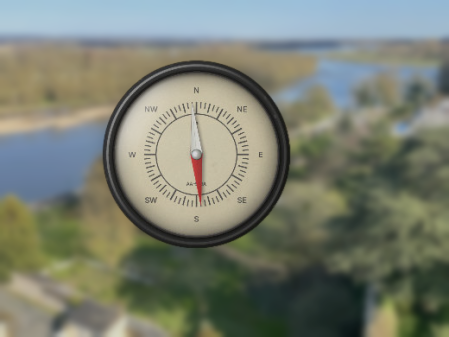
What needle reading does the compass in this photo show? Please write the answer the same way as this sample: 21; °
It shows 175; °
